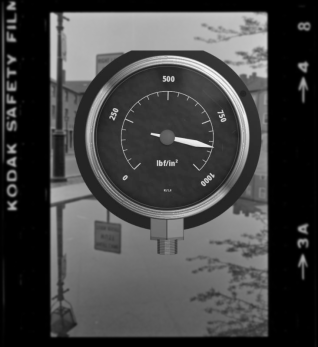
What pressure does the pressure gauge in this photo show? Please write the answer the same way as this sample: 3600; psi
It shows 875; psi
